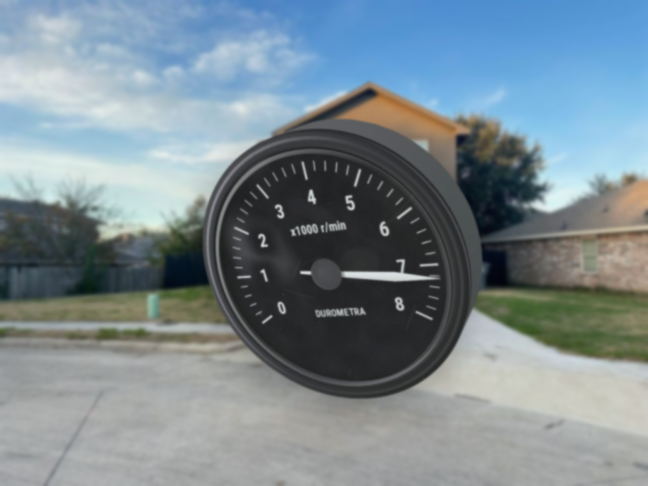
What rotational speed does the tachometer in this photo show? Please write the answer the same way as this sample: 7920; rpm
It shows 7200; rpm
